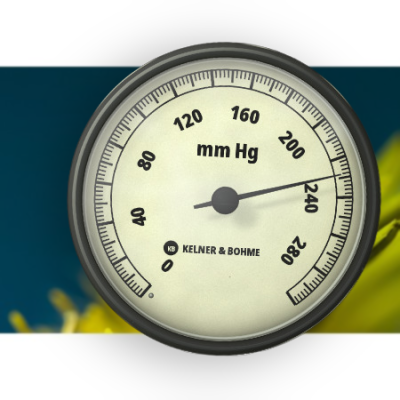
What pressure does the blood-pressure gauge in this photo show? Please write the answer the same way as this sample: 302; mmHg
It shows 228; mmHg
